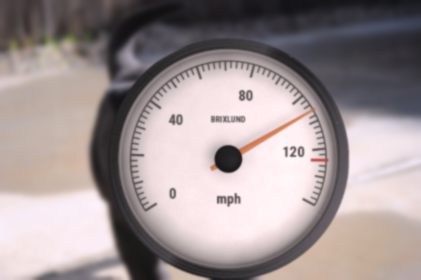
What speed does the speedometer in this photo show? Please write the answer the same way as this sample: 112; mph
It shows 106; mph
